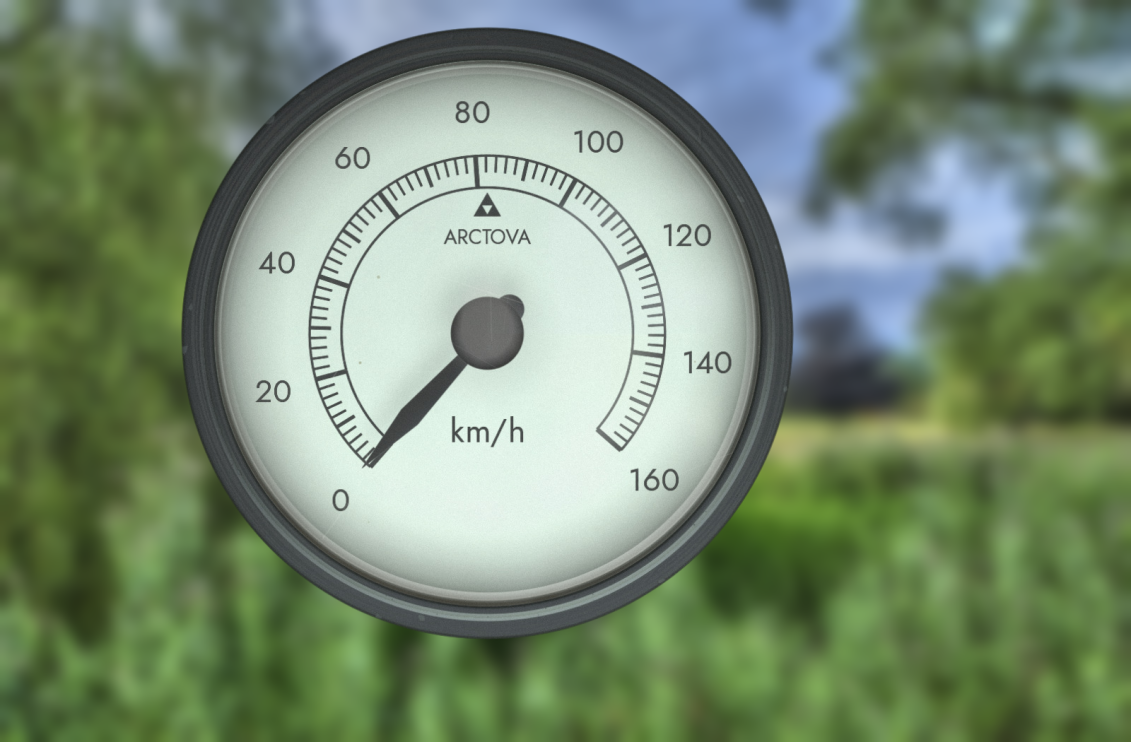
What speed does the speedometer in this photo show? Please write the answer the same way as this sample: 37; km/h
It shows 1; km/h
